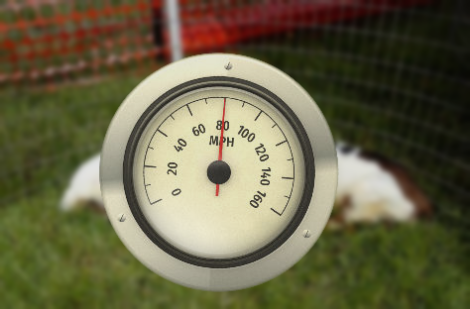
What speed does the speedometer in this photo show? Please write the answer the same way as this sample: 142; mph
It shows 80; mph
